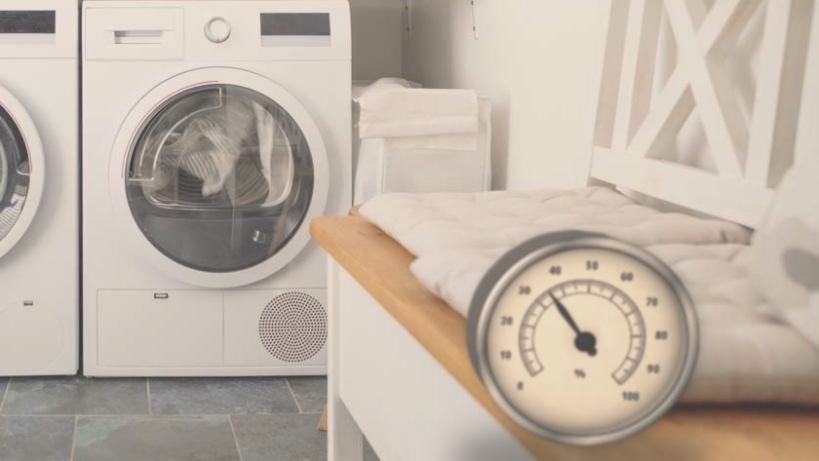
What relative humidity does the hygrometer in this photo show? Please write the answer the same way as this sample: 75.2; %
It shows 35; %
